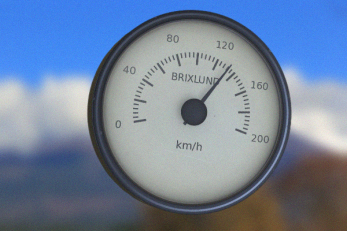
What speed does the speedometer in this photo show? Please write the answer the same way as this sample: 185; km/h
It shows 132; km/h
